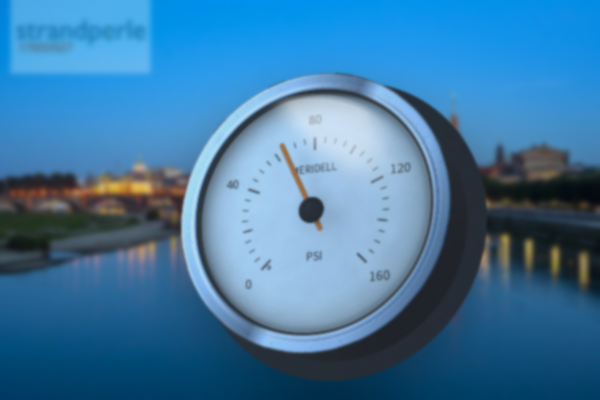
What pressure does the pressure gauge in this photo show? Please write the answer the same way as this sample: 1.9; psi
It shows 65; psi
